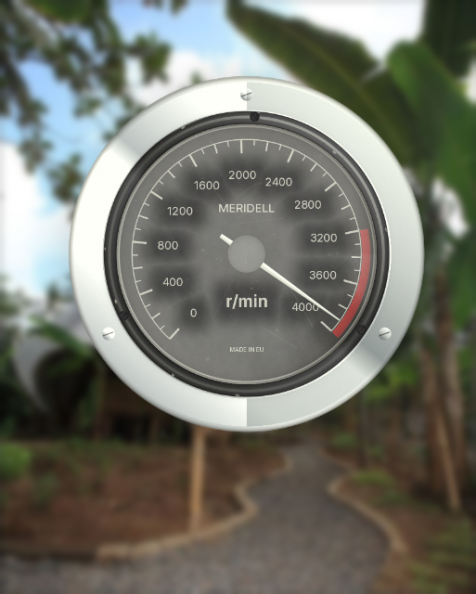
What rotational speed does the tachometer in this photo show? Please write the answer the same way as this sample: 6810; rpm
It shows 3900; rpm
